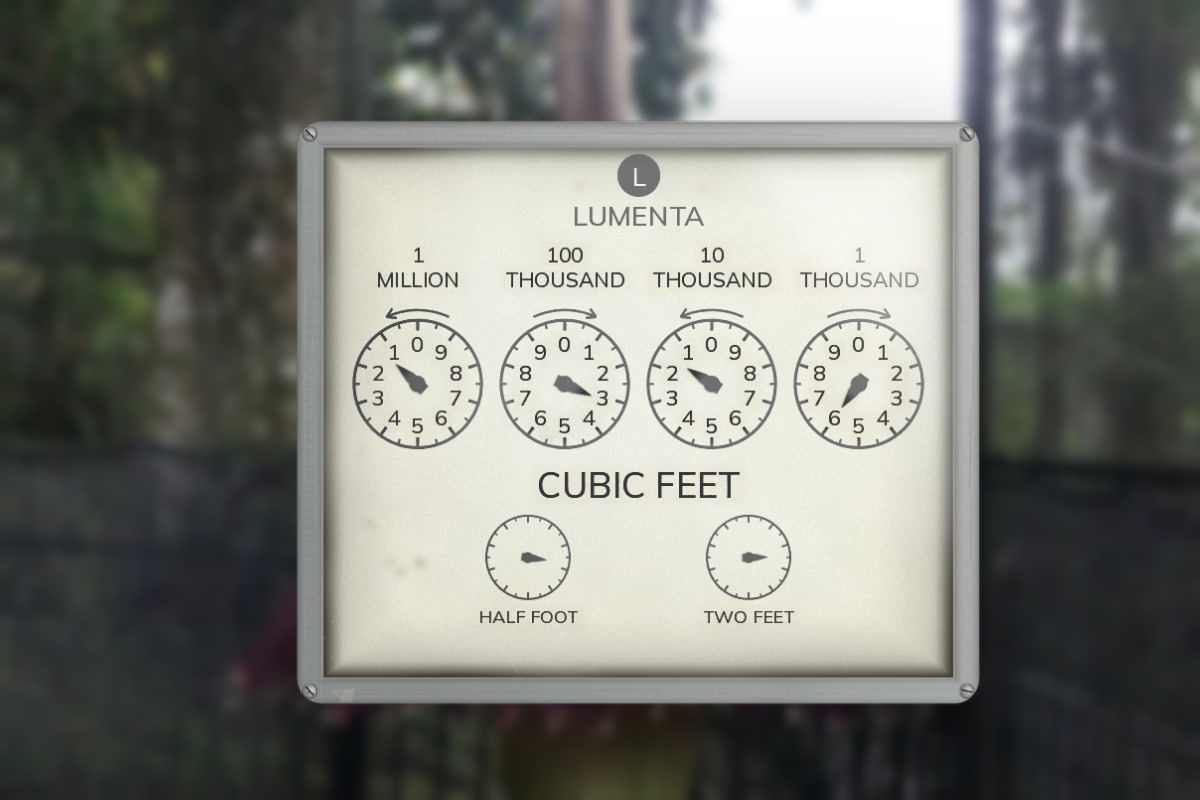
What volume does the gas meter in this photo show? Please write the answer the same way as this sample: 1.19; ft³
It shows 131600; ft³
